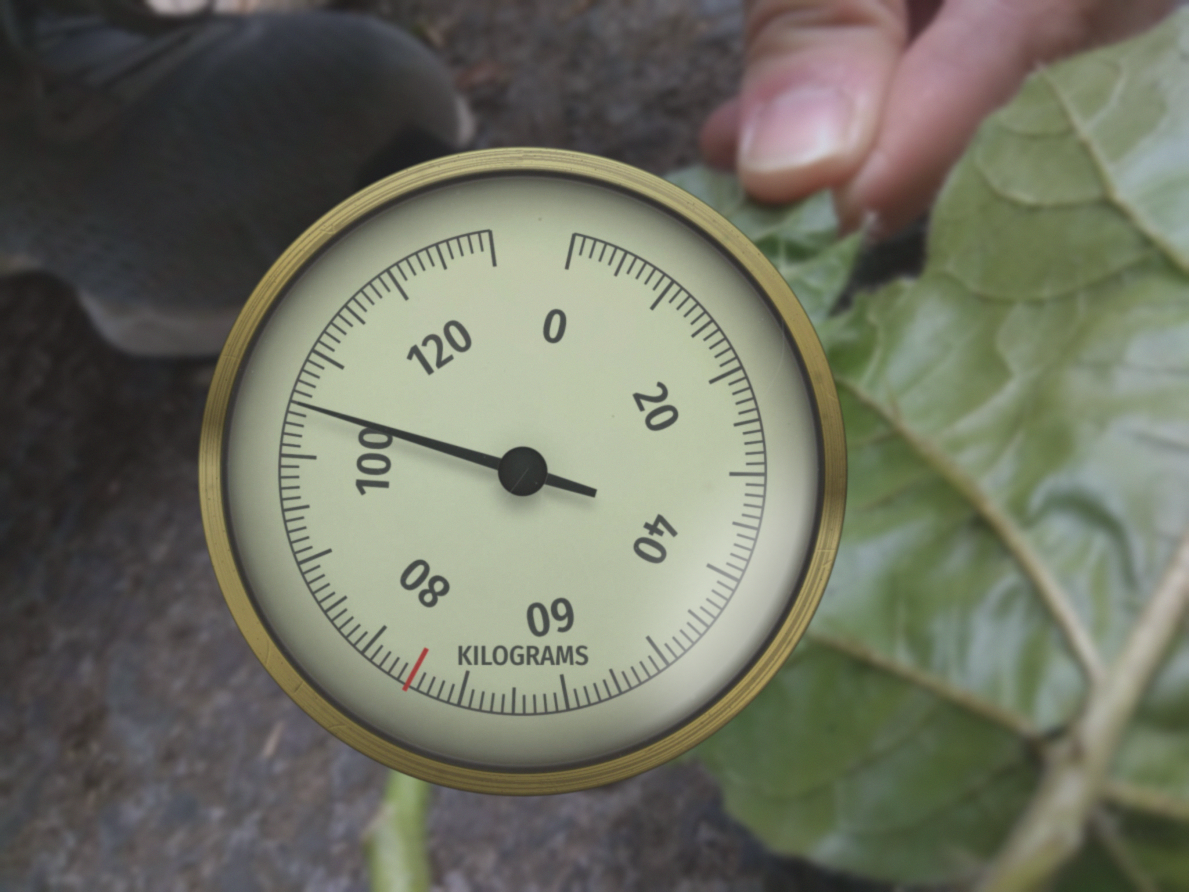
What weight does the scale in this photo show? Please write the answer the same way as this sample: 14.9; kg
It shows 105; kg
